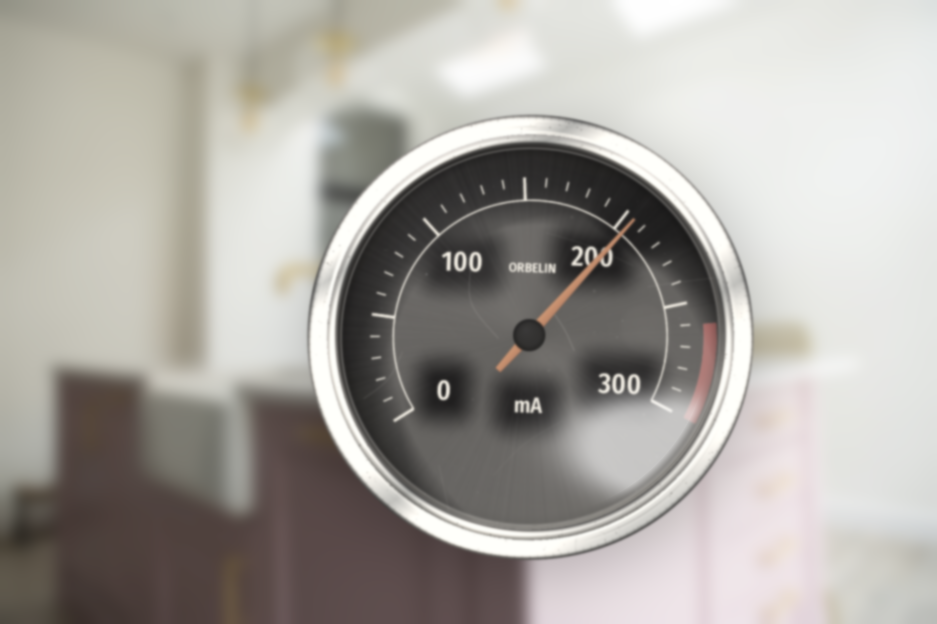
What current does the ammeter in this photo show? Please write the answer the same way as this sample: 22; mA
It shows 205; mA
